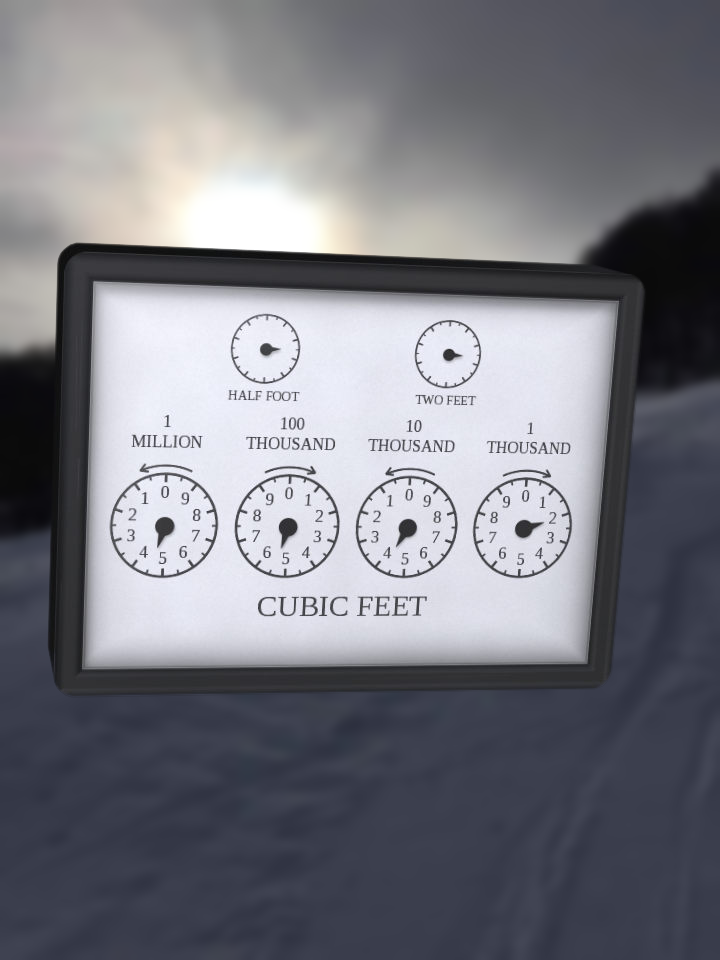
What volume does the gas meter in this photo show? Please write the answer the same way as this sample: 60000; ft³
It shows 454200; ft³
